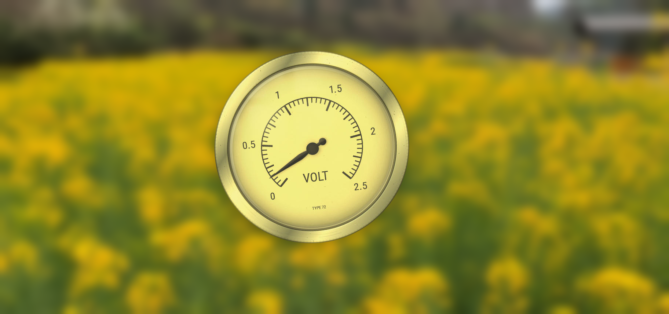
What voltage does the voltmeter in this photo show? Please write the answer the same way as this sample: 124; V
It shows 0.15; V
